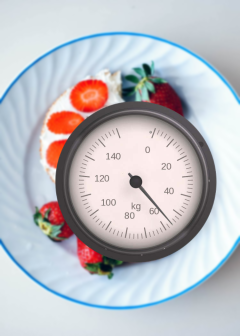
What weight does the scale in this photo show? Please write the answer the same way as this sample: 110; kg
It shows 56; kg
